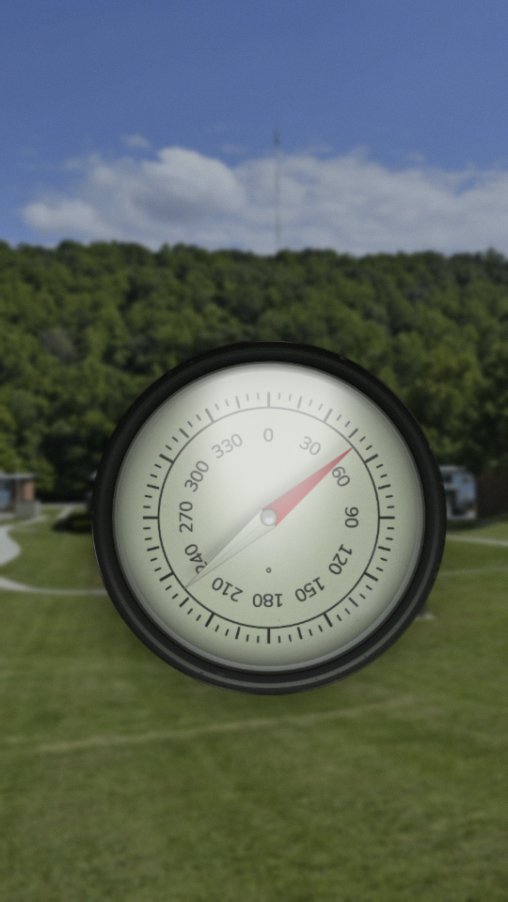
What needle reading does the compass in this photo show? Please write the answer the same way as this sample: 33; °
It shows 50; °
